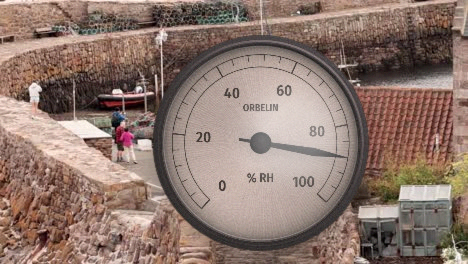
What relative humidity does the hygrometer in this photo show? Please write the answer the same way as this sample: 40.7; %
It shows 88; %
